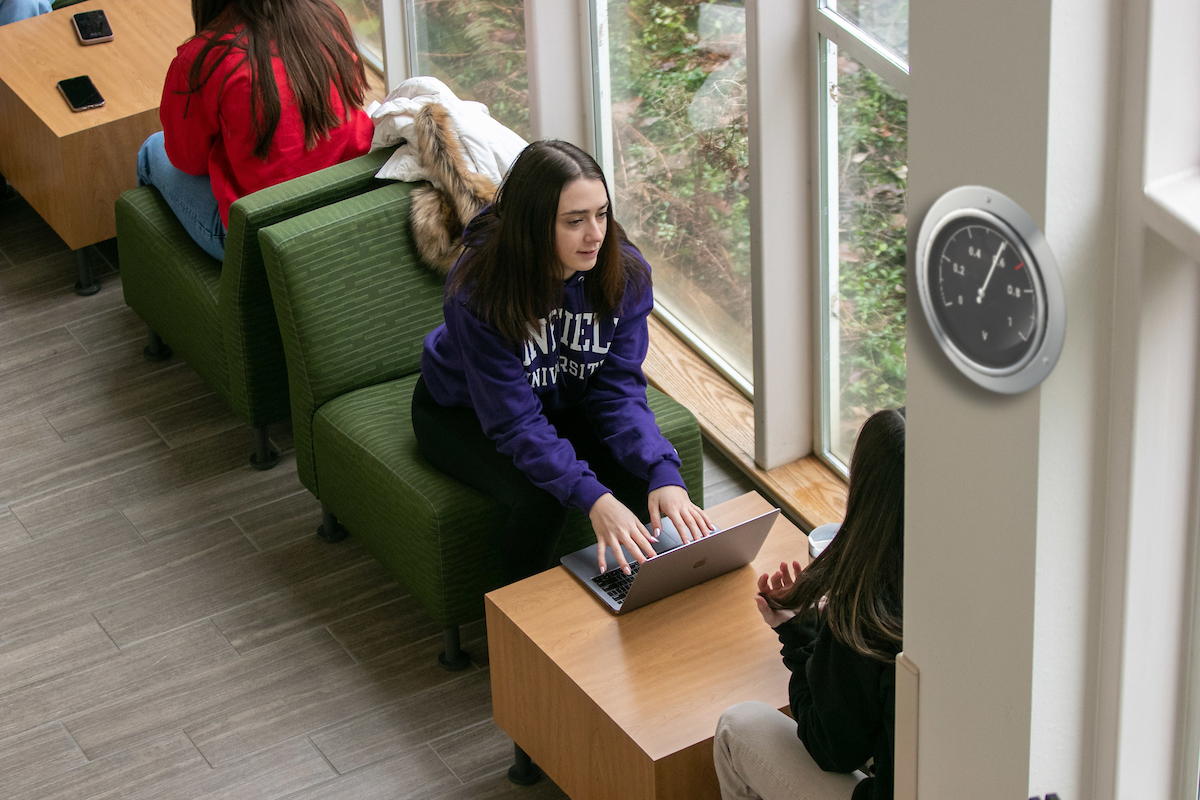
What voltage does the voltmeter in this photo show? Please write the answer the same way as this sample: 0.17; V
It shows 0.6; V
